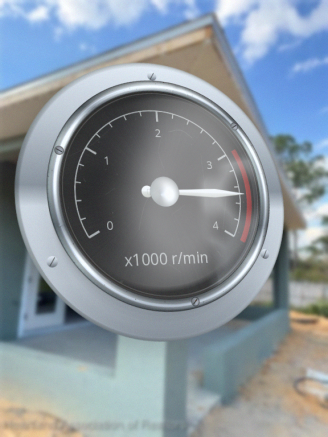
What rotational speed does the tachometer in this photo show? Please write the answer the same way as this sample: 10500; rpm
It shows 3500; rpm
